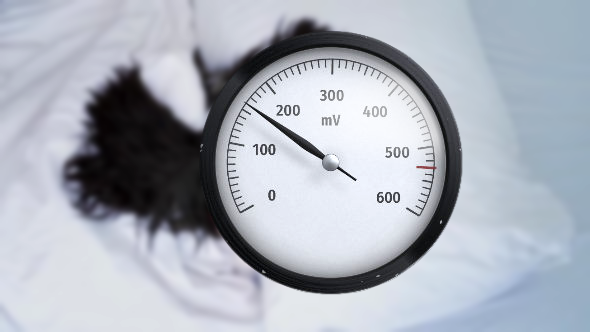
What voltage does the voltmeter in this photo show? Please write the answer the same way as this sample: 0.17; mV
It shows 160; mV
